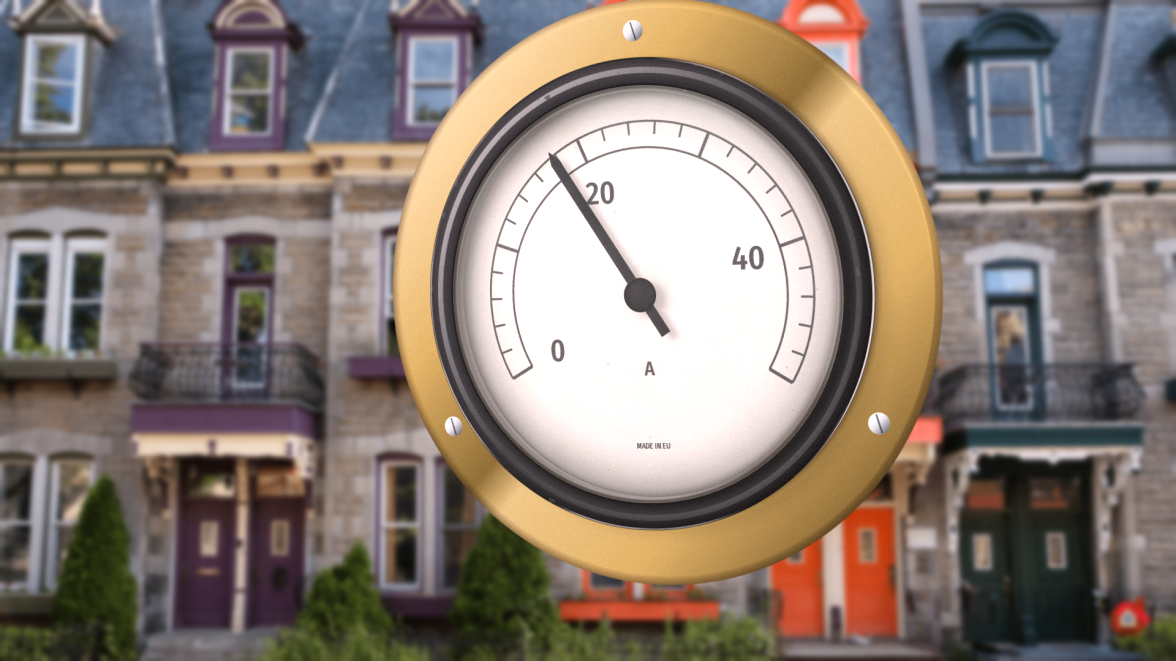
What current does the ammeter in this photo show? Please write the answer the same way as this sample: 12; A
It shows 18; A
